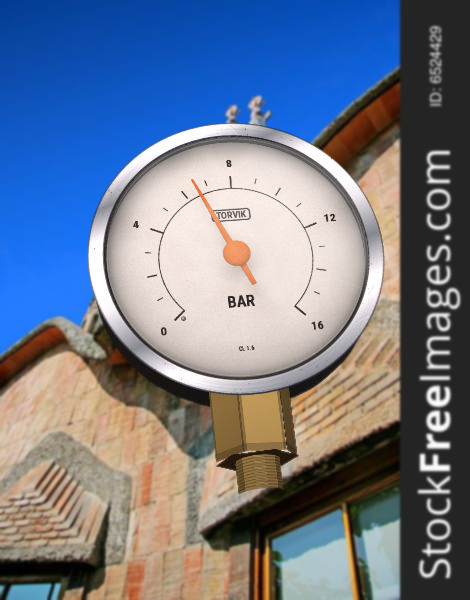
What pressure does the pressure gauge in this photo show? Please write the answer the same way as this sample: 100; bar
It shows 6.5; bar
